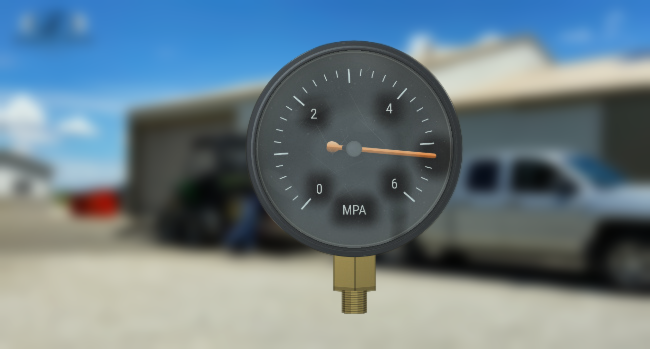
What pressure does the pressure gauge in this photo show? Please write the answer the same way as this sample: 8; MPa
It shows 5.2; MPa
